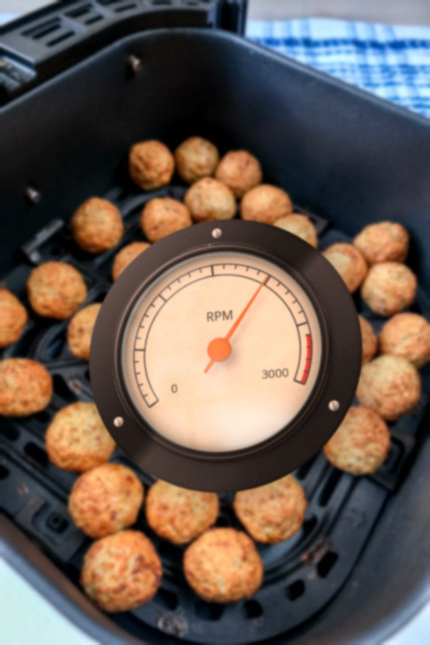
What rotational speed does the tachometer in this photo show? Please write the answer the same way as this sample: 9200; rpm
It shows 2000; rpm
